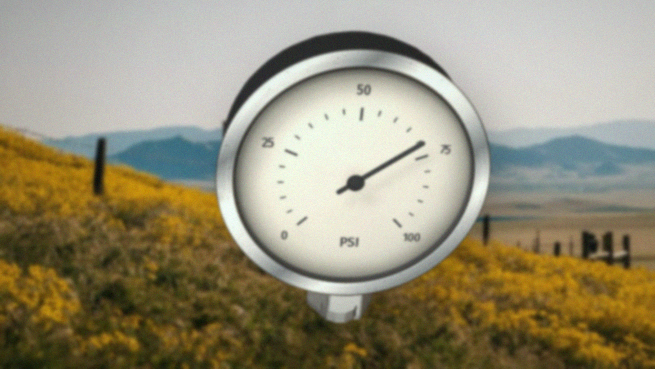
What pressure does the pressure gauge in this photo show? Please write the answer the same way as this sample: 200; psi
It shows 70; psi
